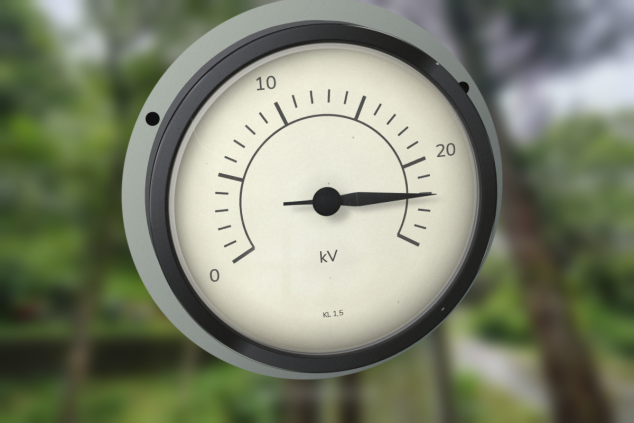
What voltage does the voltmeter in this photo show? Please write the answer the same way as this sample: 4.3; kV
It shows 22; kV
